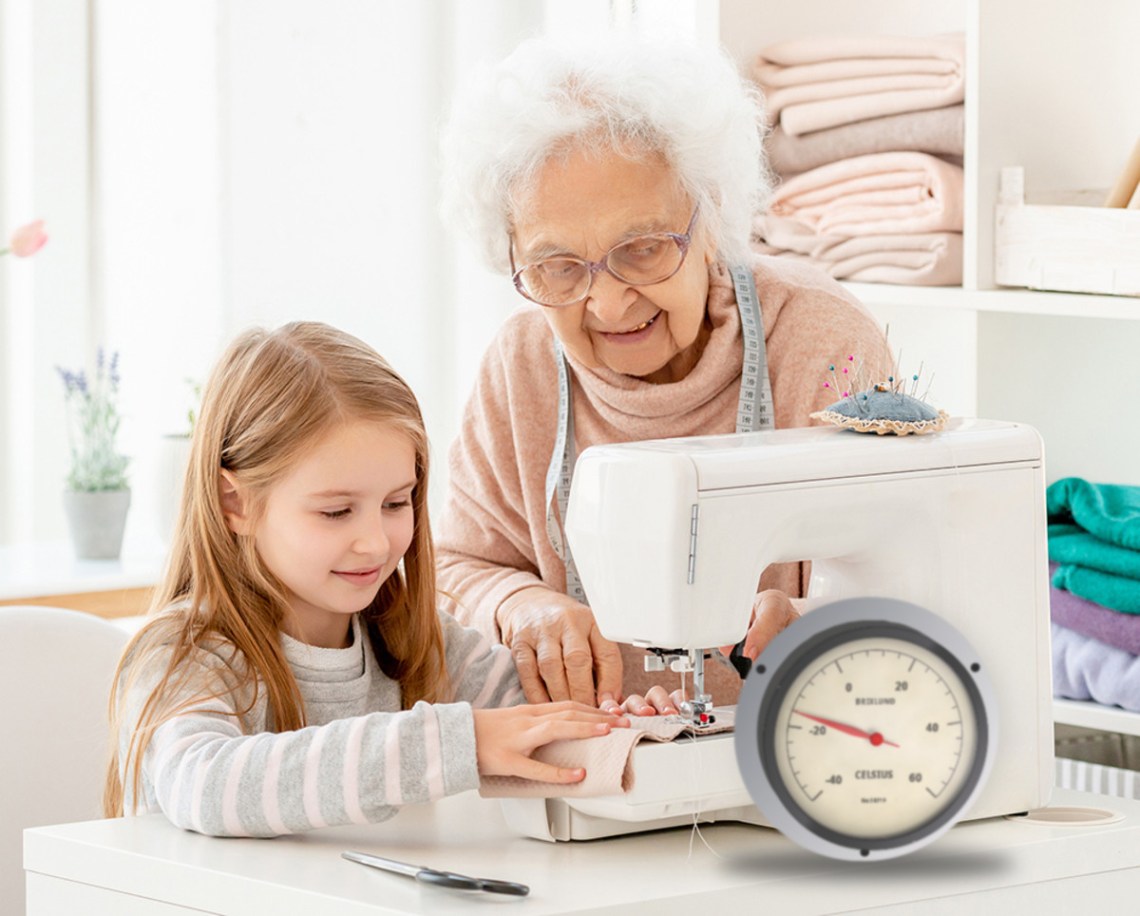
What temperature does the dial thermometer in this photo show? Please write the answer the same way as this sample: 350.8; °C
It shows -16; °C
